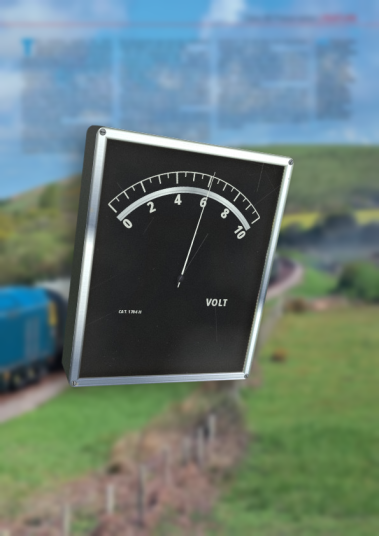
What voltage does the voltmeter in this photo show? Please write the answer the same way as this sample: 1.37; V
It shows 6; V
